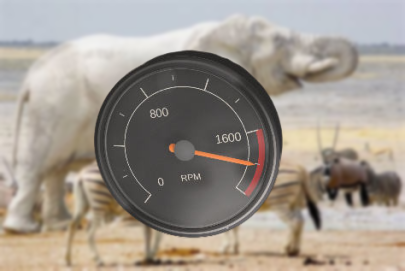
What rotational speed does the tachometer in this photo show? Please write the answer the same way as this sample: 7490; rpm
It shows 1800; rpm
